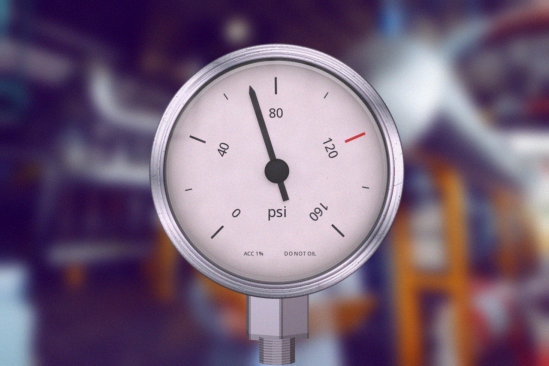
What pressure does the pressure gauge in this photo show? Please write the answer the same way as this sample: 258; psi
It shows 70; psi
